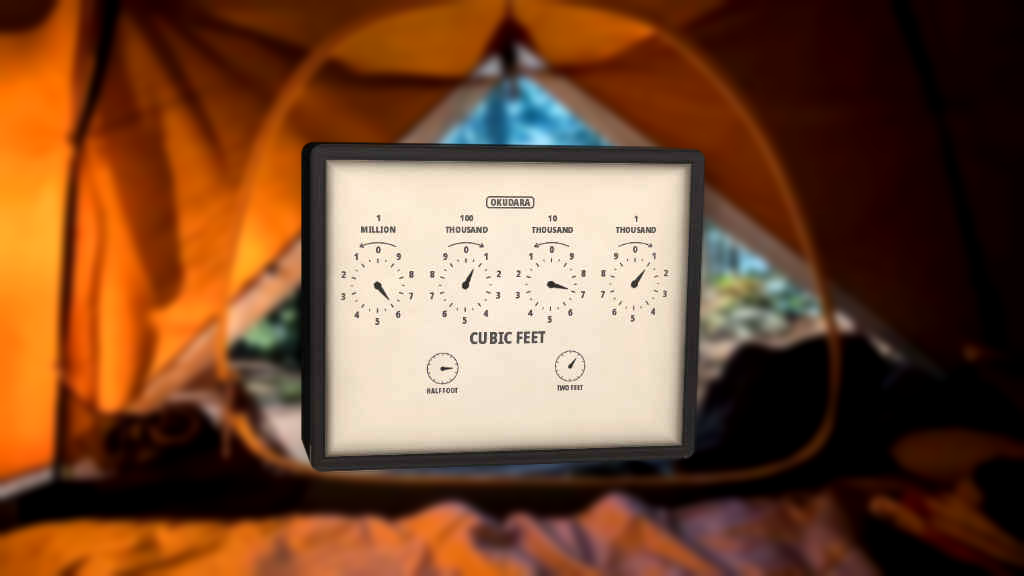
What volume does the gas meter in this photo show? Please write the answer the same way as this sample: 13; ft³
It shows 607100; ft³
